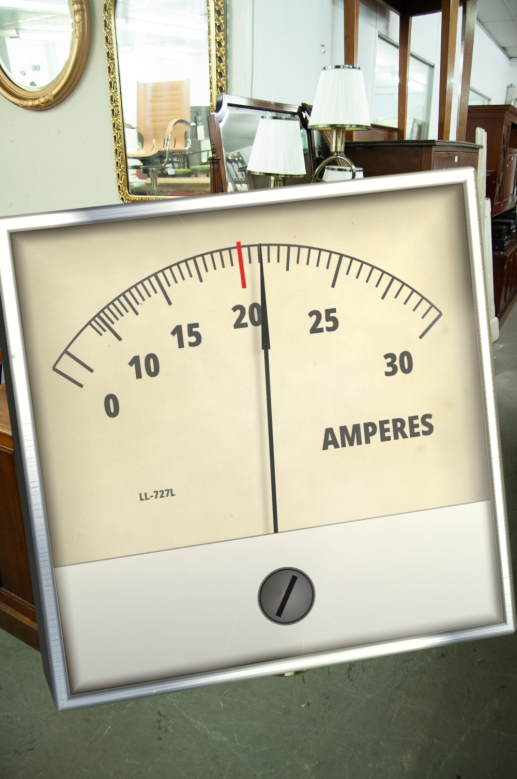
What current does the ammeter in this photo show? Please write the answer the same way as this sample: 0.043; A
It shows 21; A
